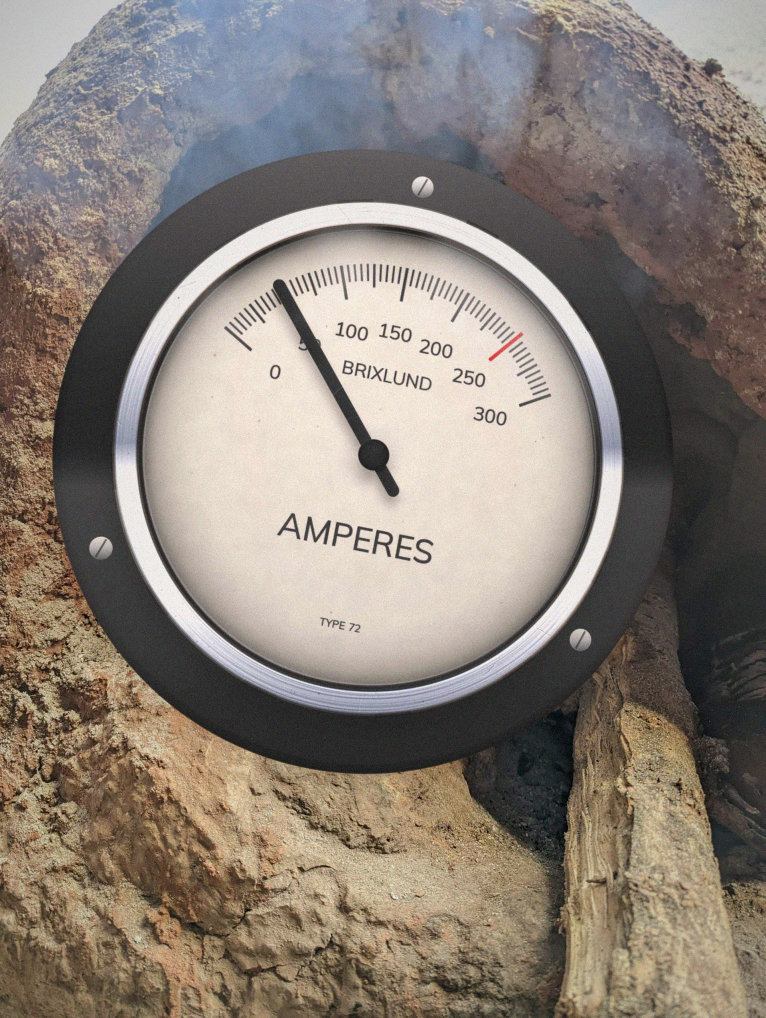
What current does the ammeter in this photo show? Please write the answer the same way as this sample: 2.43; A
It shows 50; A
